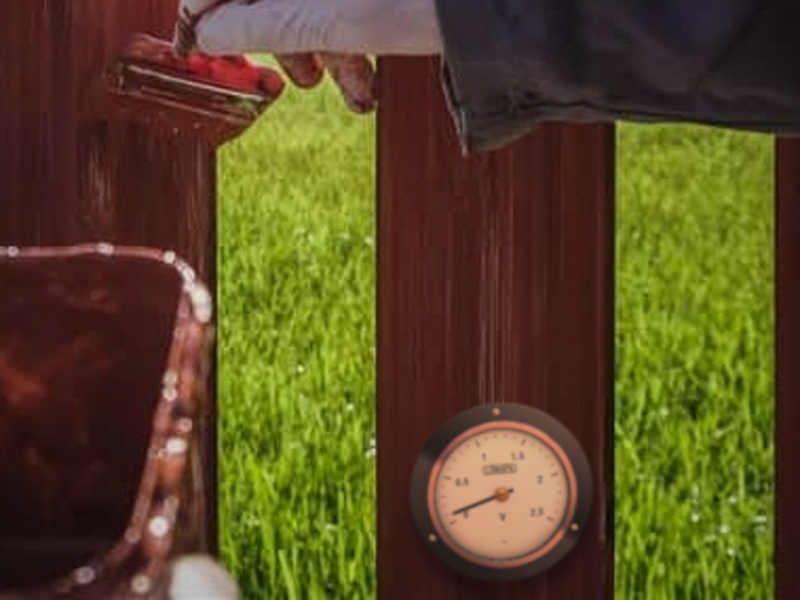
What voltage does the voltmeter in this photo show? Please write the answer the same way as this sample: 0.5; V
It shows 0.1; V
